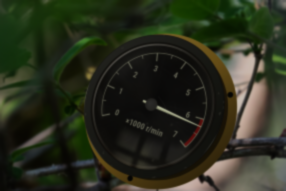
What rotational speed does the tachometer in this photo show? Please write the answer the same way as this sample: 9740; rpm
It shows 6250; rpm
